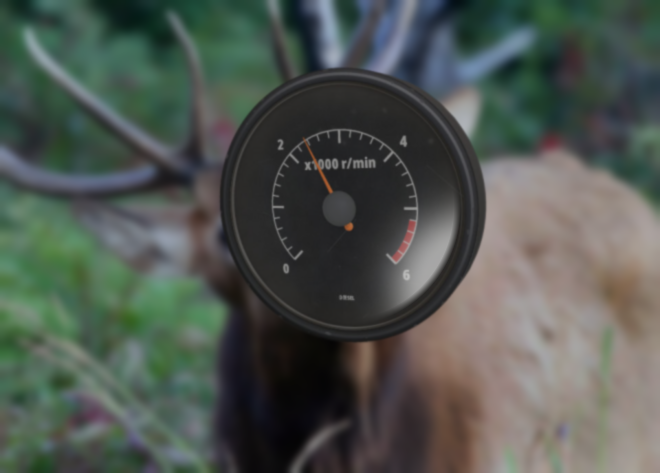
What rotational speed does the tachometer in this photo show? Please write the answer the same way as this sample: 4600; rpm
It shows 2400; rpm
